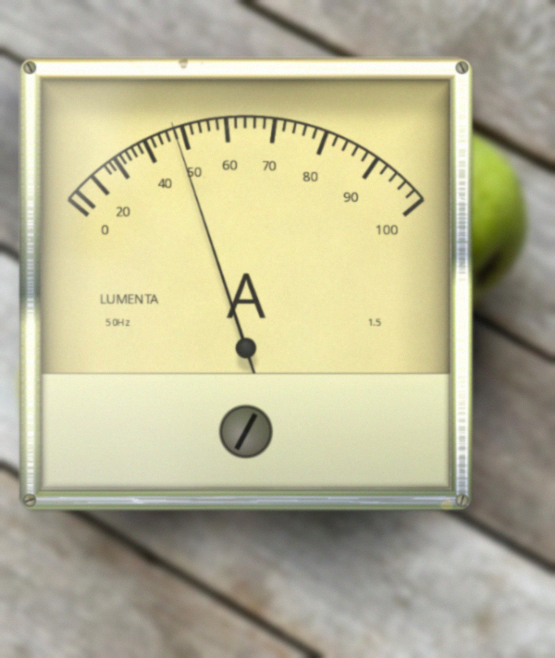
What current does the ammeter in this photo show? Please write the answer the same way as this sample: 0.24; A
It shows 48; A
